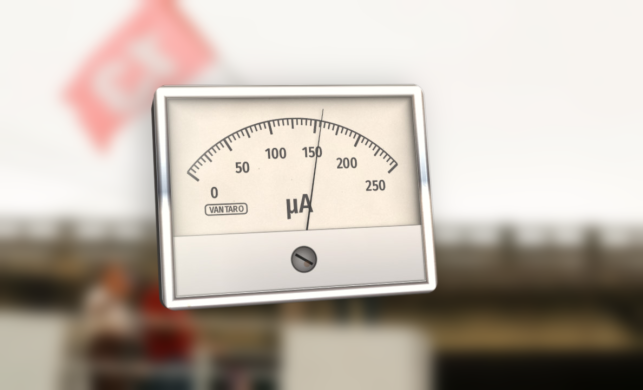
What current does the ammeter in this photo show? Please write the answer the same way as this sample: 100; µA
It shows 155; µA
